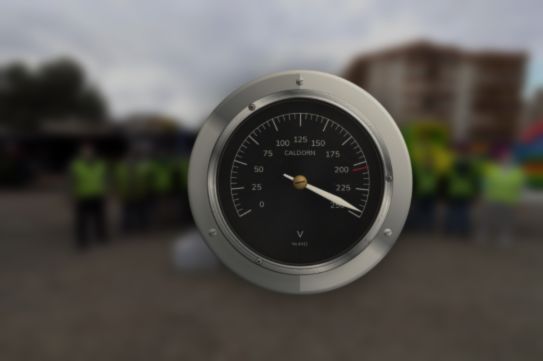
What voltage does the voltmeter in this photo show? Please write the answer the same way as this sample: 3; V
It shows 245; V
